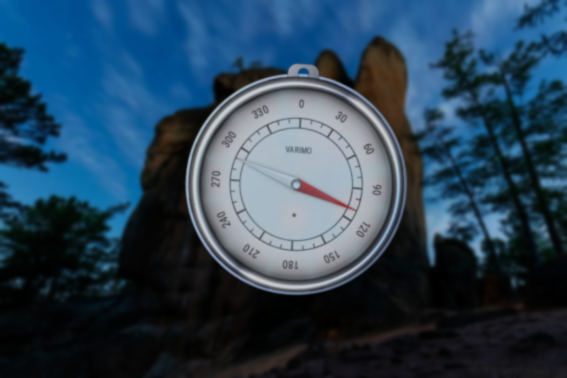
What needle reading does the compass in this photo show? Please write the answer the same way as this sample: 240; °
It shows 110; °
